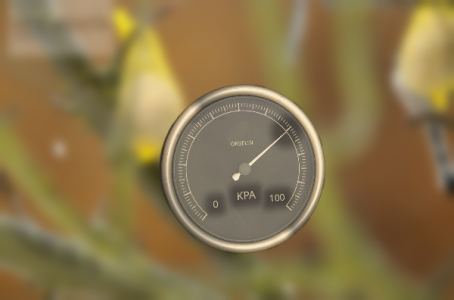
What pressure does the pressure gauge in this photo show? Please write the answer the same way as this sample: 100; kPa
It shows 70; kPa
